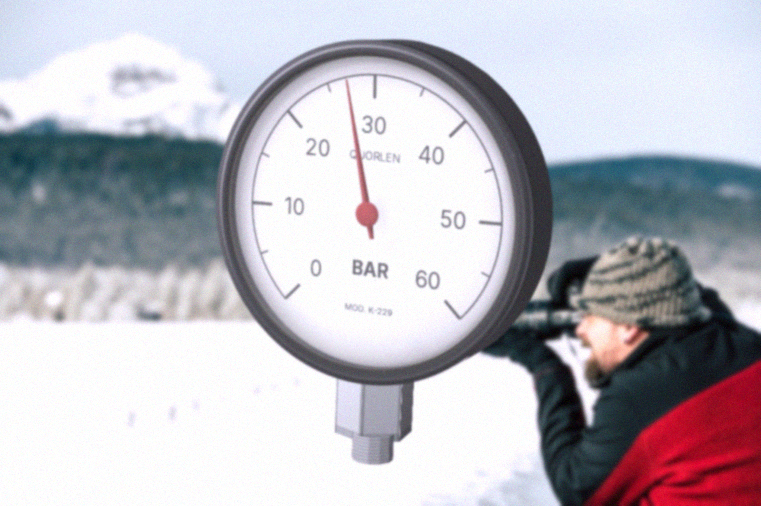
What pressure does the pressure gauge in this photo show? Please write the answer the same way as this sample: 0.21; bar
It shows 27.5; bar
